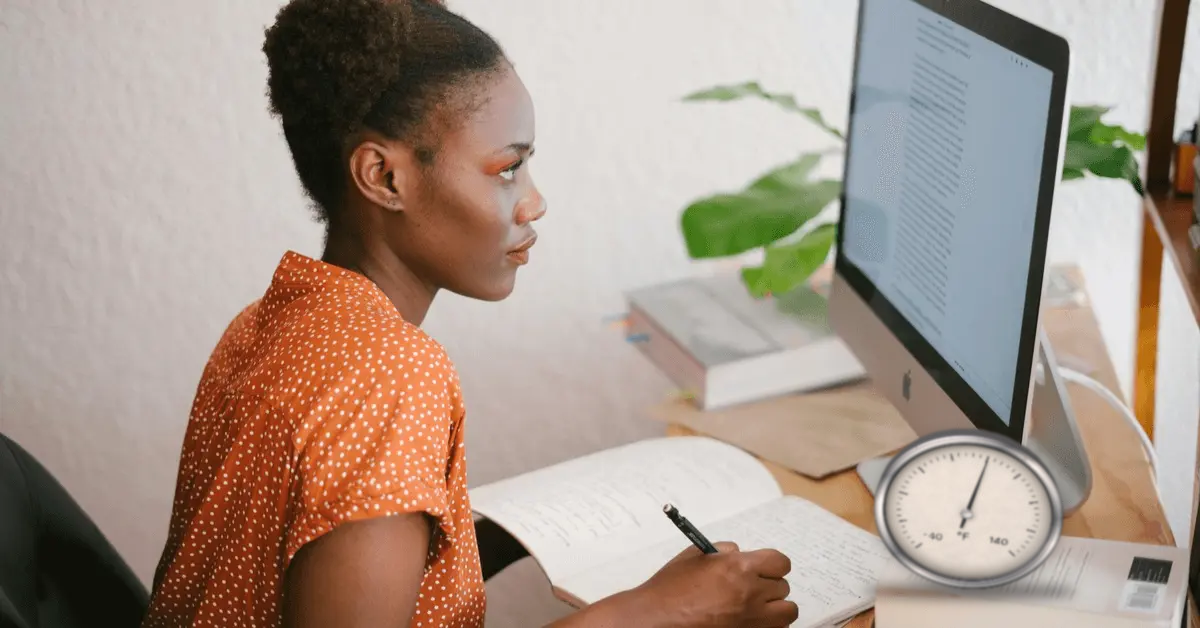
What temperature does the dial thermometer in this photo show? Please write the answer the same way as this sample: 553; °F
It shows 60; °F
